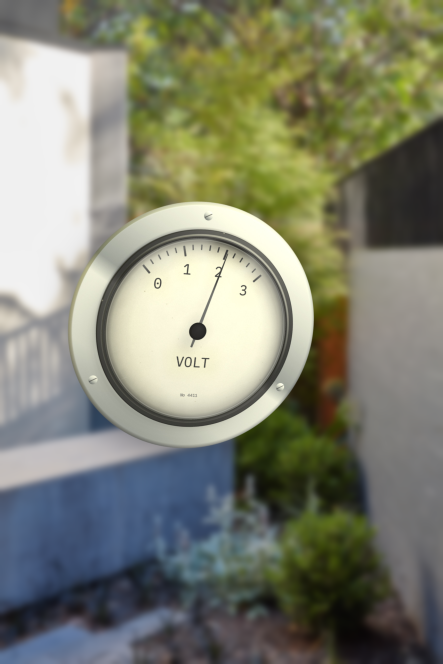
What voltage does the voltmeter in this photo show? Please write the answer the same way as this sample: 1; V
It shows 2; V
